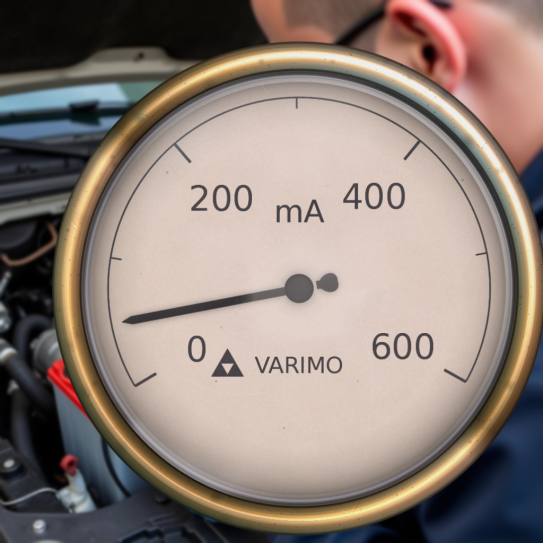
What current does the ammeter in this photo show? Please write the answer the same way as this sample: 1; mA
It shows 50; mA
